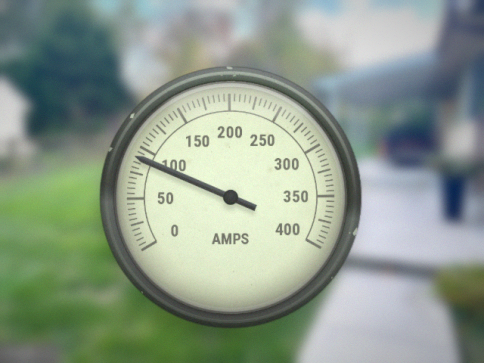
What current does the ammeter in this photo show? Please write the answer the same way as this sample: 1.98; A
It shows 90; A
